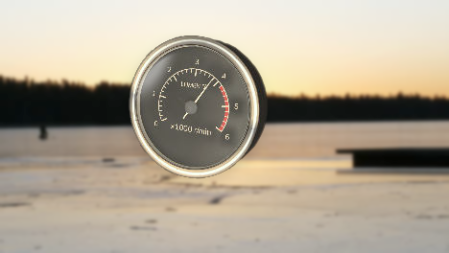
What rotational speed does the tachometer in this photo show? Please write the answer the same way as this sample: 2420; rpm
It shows 3800; rpm
